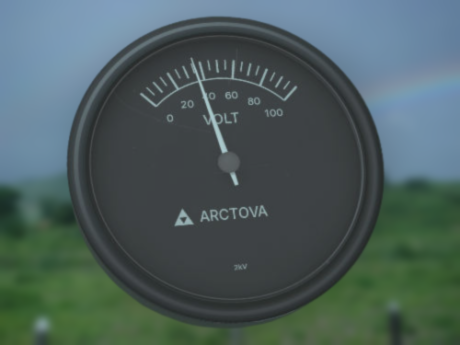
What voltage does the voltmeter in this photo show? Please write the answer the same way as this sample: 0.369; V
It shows 35; V
